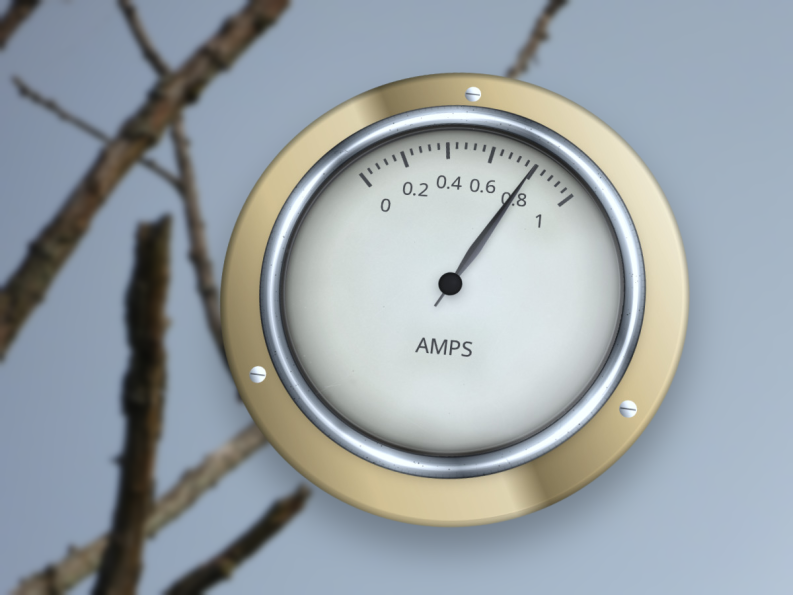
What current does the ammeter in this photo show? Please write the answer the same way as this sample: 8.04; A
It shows 0.8; A
